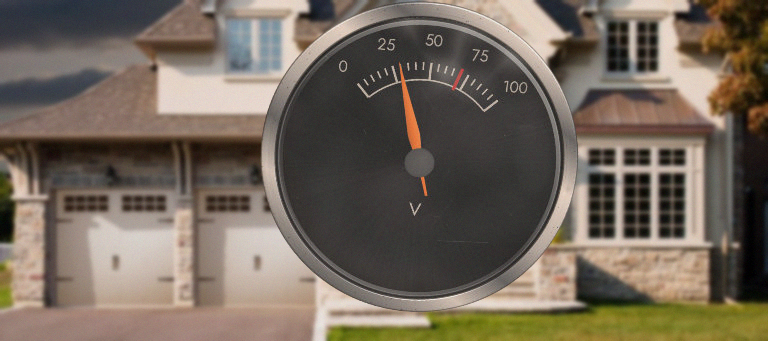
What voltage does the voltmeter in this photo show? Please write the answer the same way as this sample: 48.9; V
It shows 30; V
